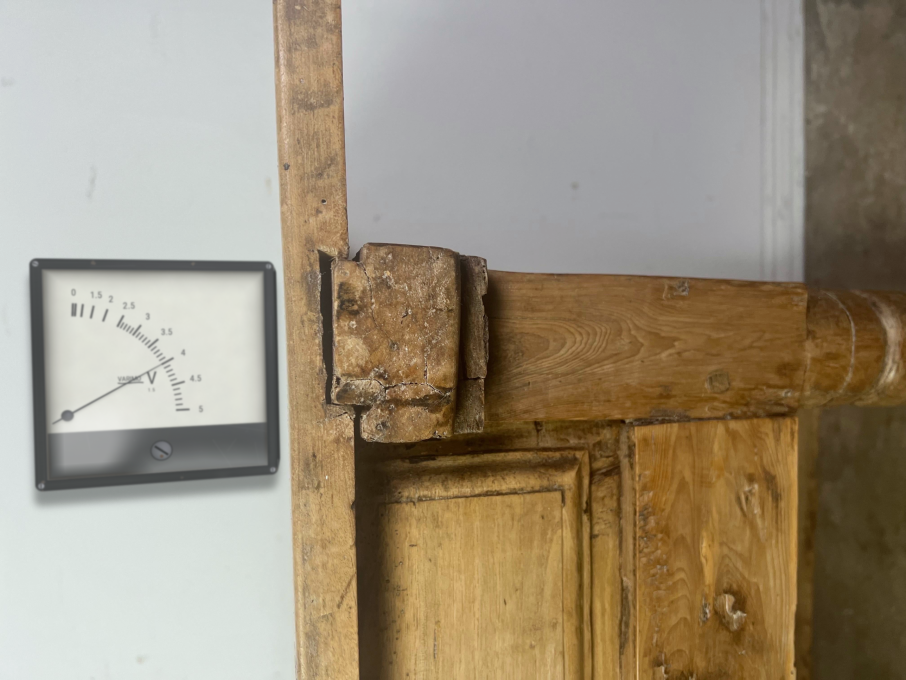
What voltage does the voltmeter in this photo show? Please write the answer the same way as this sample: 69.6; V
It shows 4; V
